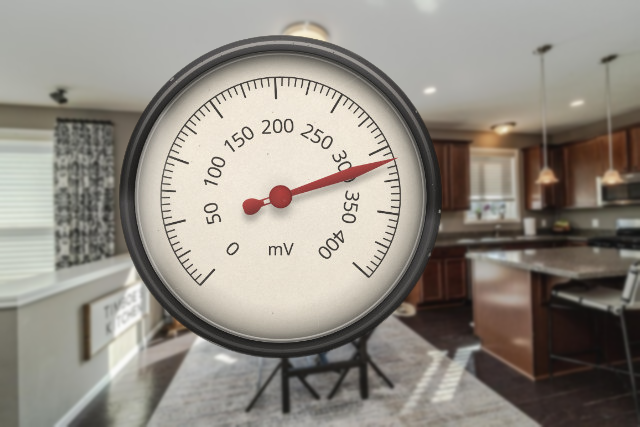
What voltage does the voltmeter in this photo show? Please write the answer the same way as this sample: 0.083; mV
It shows 310; mV
